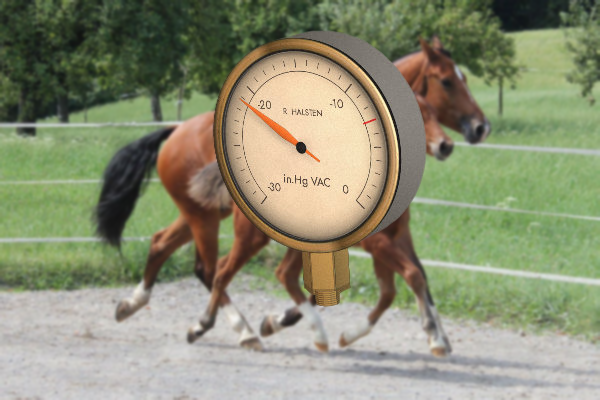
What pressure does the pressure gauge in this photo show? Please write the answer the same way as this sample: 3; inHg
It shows -21; inHg
